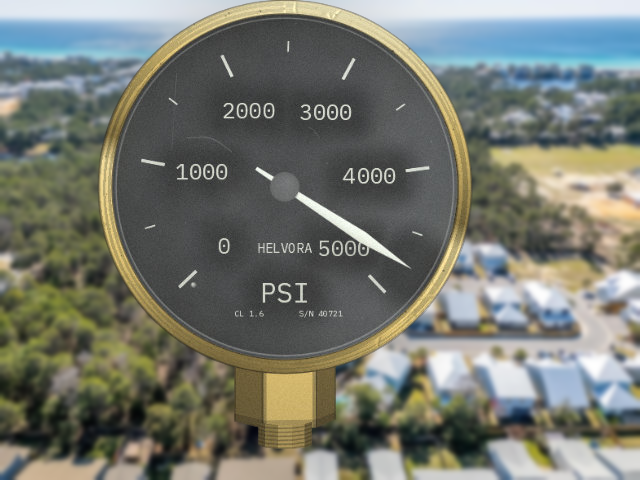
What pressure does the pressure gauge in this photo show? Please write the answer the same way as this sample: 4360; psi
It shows 4750; psi
